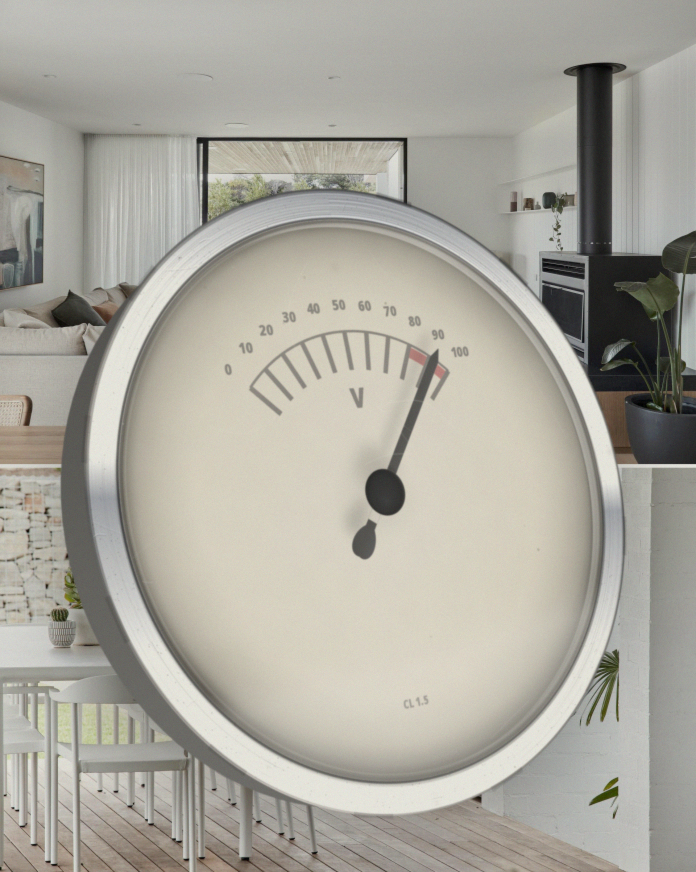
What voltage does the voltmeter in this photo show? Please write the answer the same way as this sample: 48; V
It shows 90; V
